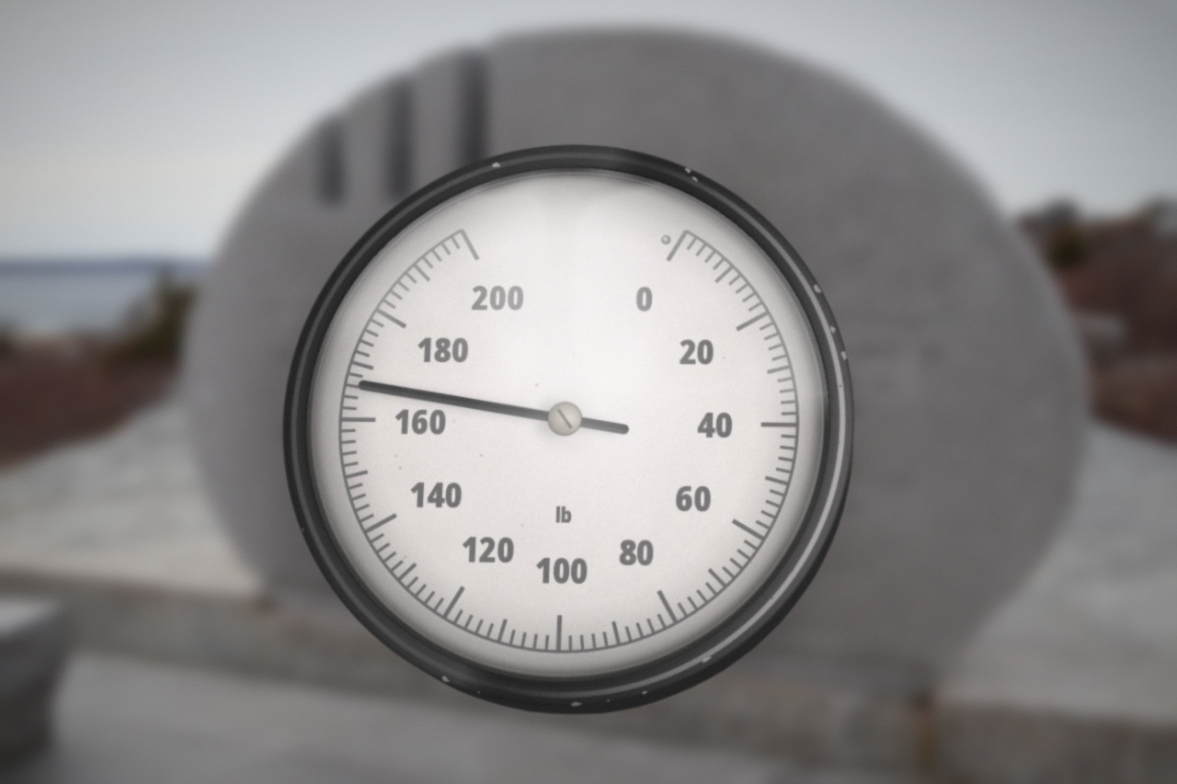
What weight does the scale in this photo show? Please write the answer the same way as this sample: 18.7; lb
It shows 166; lb
